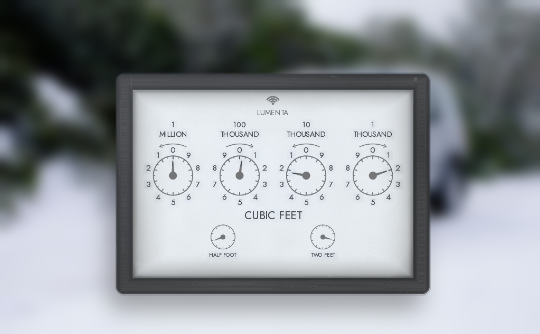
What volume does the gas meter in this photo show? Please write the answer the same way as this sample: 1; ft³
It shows 2200; ft³
